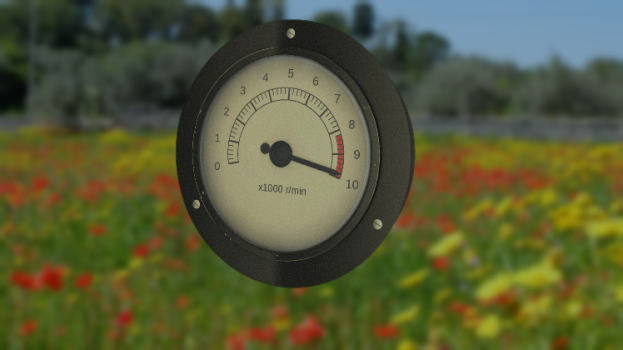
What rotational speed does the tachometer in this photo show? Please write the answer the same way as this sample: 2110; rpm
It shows 9800; rpm
